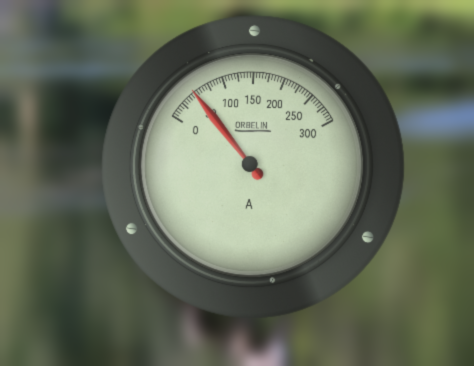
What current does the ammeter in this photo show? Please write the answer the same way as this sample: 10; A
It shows 50; A
